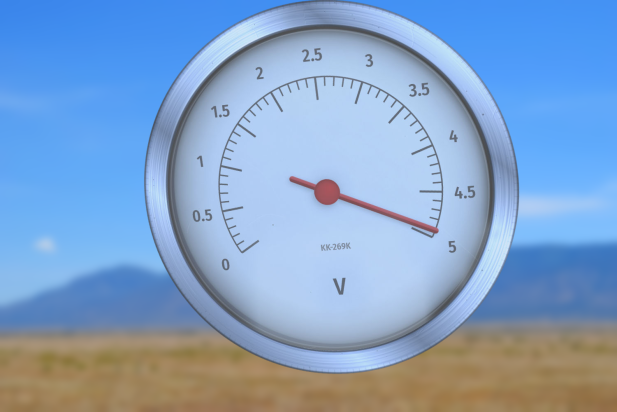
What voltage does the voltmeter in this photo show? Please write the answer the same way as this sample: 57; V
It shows 4.9; V
